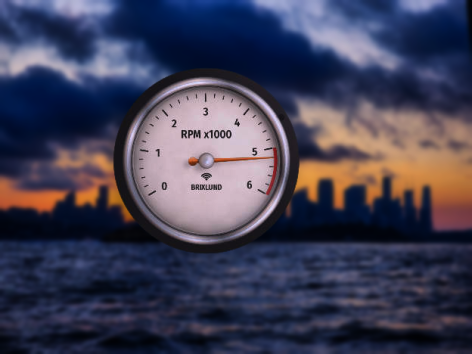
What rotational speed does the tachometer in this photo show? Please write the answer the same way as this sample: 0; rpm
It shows 5200; rpm
